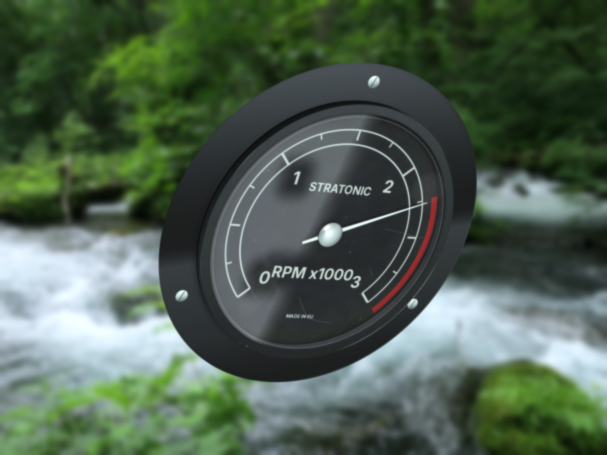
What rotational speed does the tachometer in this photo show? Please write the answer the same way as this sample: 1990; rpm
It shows 2250; rpm
